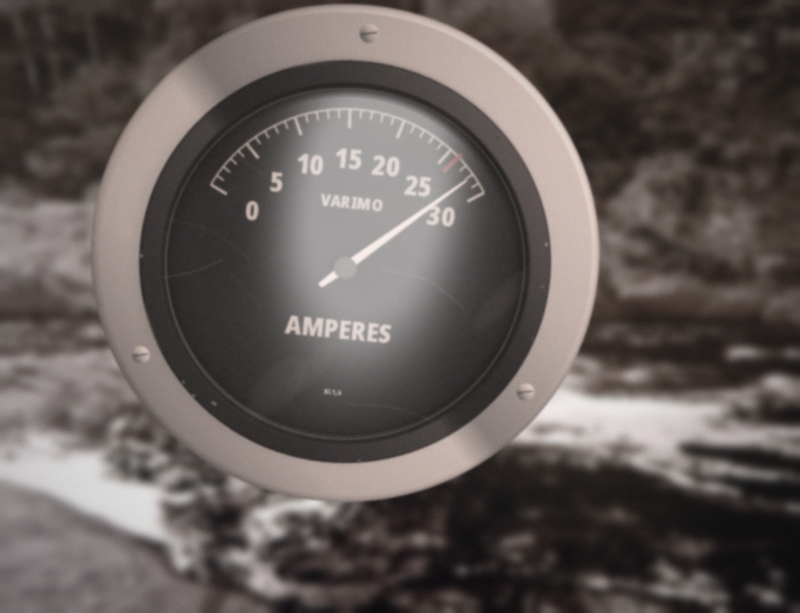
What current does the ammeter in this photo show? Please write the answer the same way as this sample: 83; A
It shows 28; A
